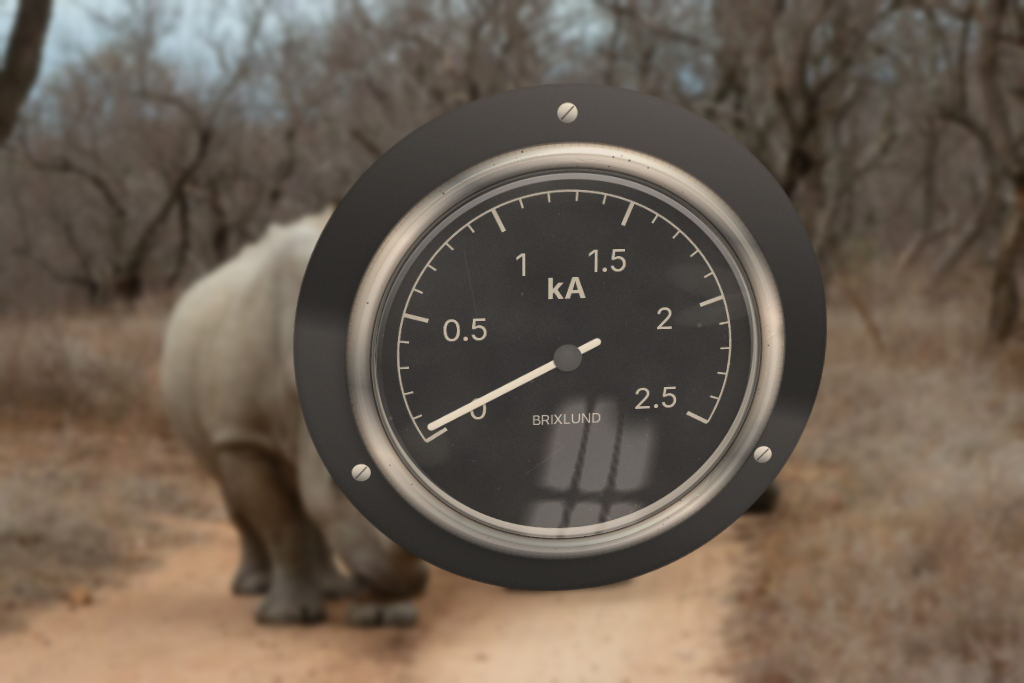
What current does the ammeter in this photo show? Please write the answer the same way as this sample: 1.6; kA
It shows 0.05; kA
